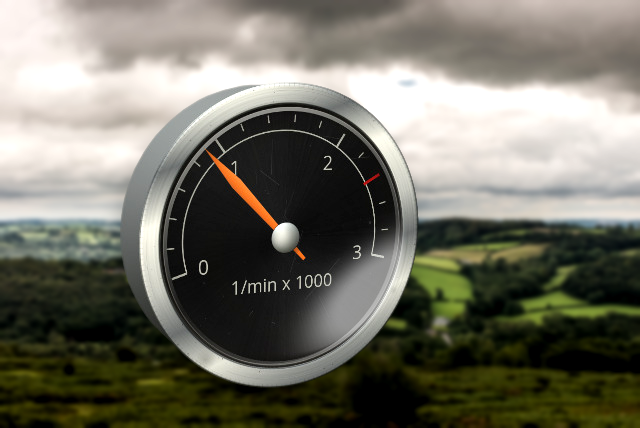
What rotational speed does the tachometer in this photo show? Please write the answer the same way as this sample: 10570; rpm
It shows 900; rpm
